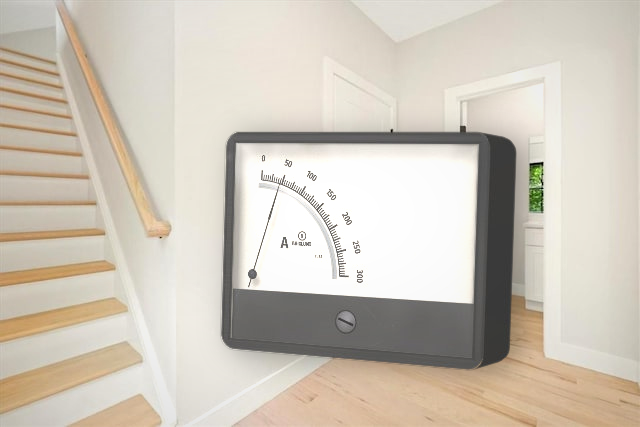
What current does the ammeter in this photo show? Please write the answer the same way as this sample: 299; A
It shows 50; A
